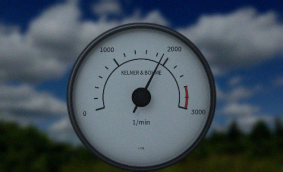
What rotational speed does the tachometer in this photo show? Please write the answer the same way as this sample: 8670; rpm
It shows 1900; rpm
